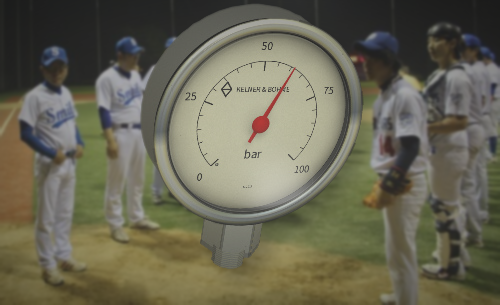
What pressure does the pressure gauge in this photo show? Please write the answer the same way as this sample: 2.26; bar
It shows 60; bar
